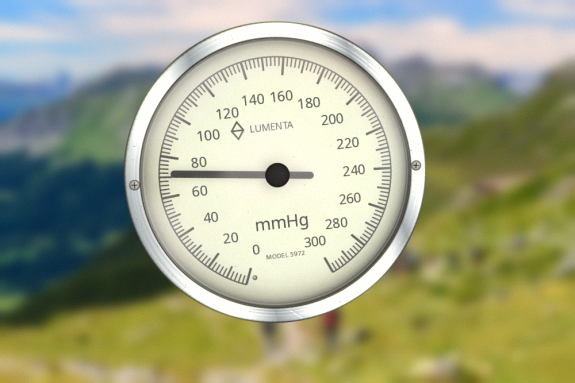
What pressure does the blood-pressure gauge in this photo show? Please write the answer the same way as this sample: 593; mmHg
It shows 72; mmHg
